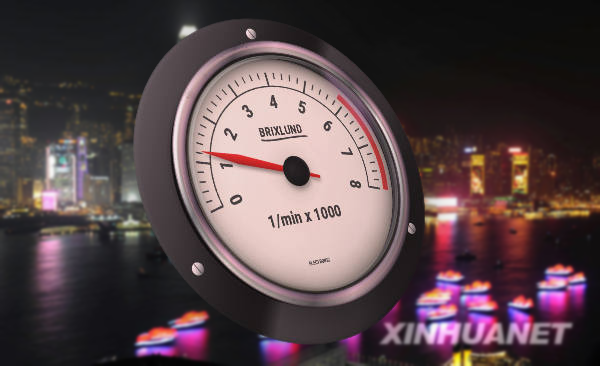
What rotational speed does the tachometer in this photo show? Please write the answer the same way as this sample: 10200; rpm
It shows 1200; rpm
